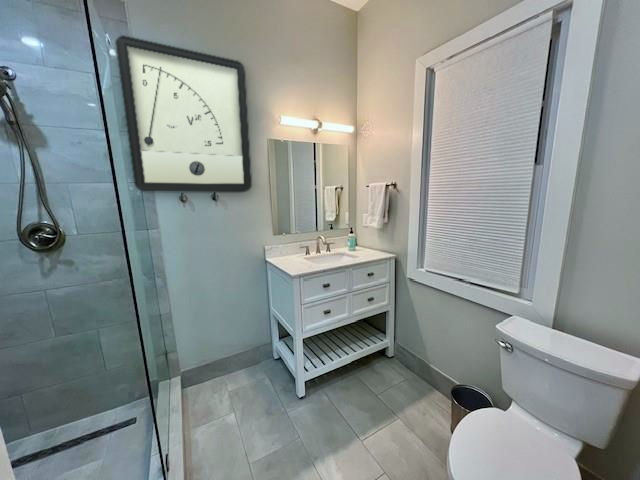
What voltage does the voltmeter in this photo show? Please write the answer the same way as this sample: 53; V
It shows 2; V
